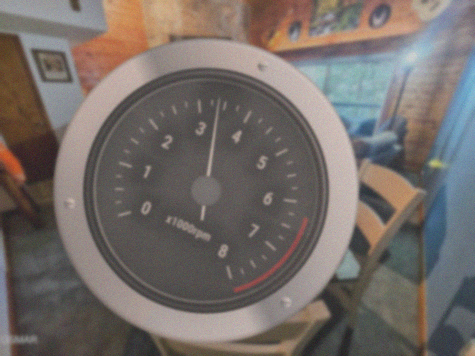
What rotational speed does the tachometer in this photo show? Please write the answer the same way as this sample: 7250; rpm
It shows 3375; rpm
